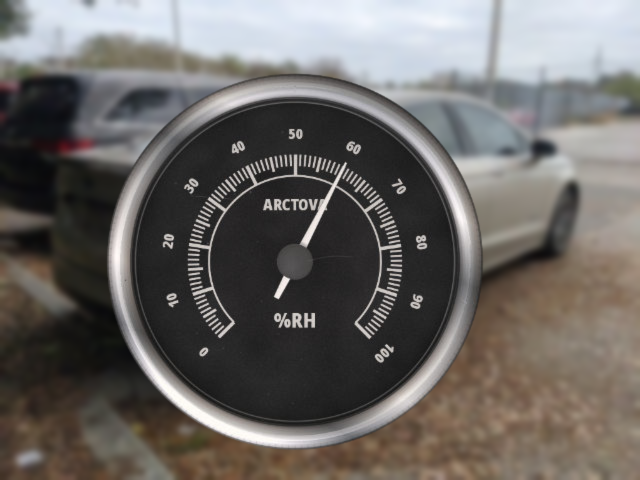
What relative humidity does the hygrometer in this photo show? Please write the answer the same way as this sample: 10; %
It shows 60; %
